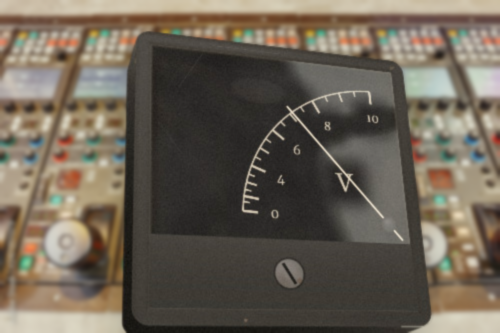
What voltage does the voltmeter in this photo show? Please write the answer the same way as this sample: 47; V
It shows 7; V
